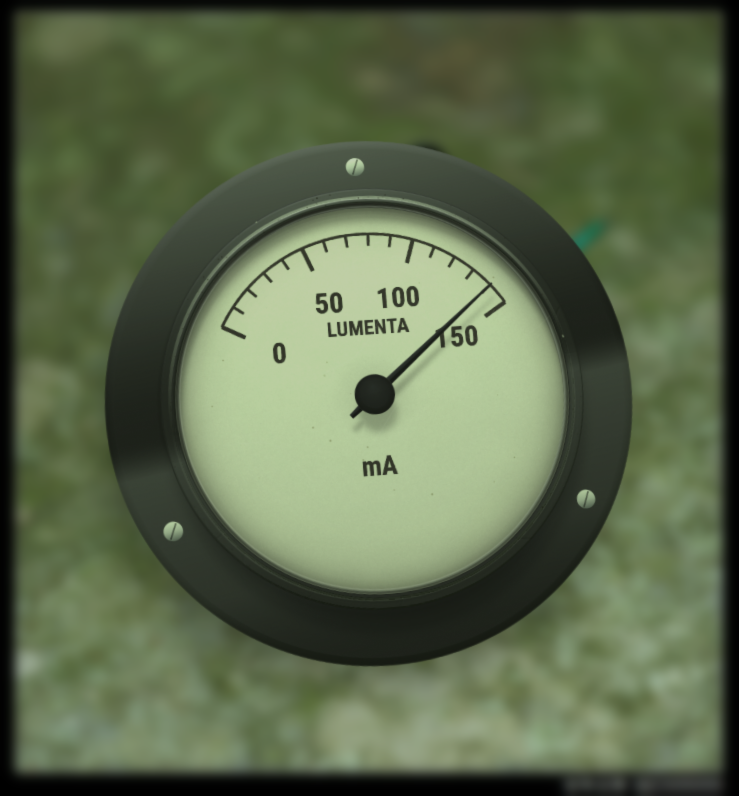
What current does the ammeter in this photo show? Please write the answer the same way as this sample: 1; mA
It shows 140; mA
